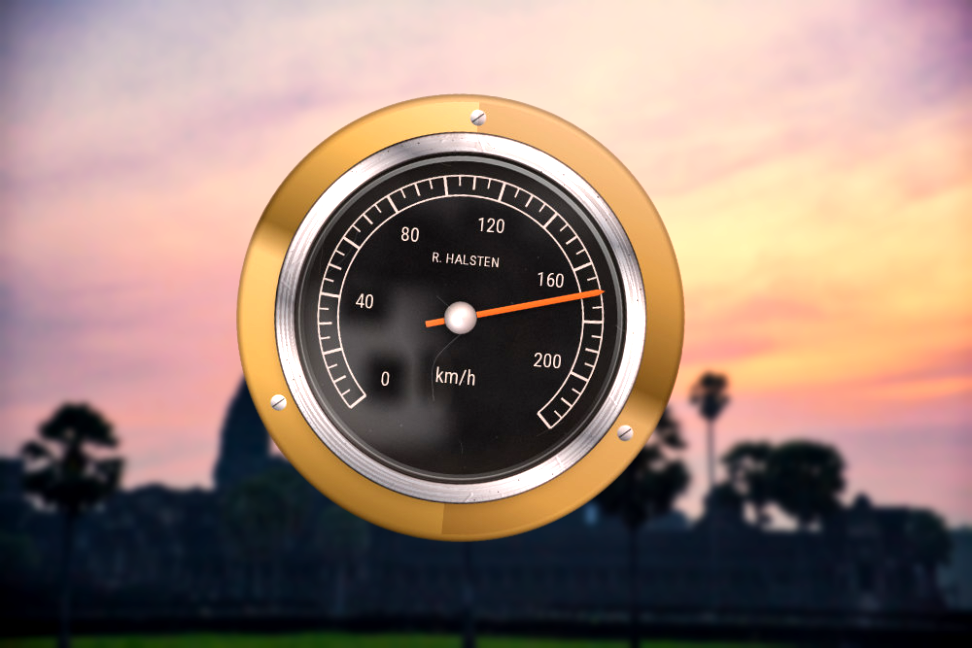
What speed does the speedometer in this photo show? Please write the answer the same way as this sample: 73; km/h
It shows 170; km/h
